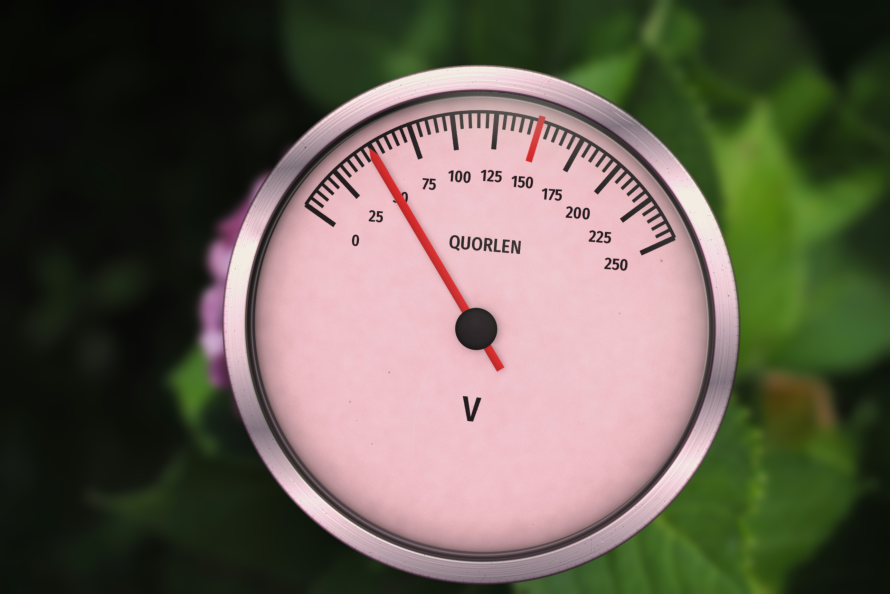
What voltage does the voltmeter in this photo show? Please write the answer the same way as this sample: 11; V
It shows 50; V
